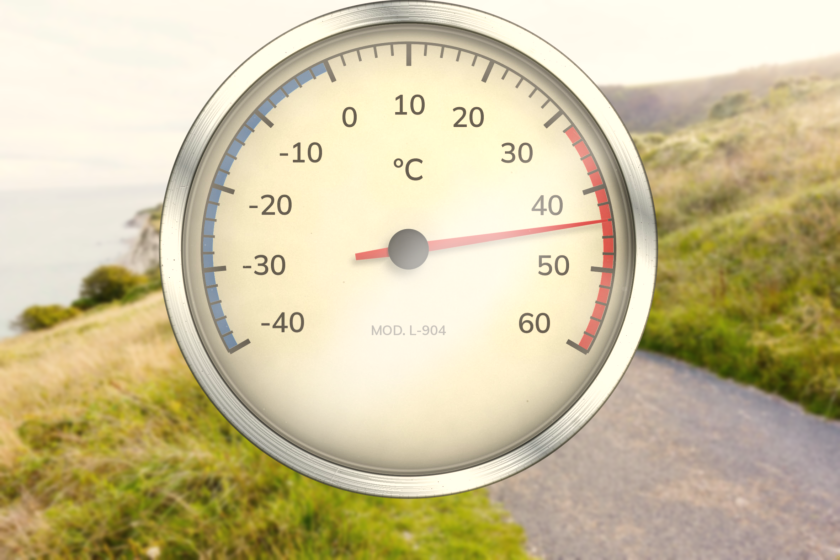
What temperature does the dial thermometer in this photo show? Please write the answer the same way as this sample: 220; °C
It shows 44; °C
